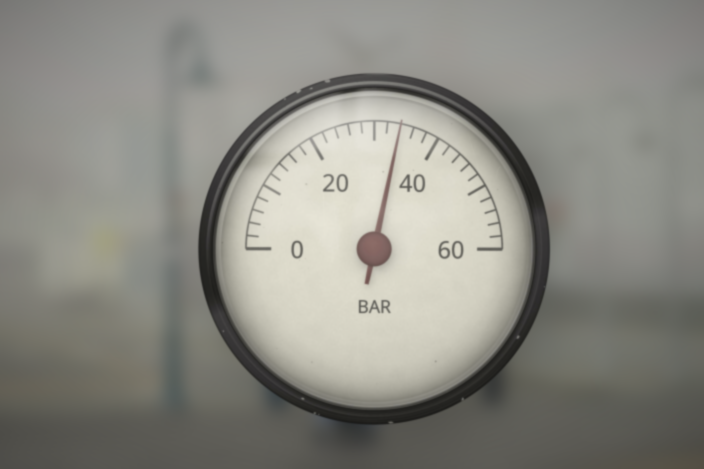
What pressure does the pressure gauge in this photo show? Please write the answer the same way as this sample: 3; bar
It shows 34; bar
